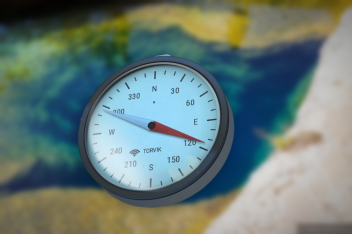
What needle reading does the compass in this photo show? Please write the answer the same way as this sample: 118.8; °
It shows 115; °
